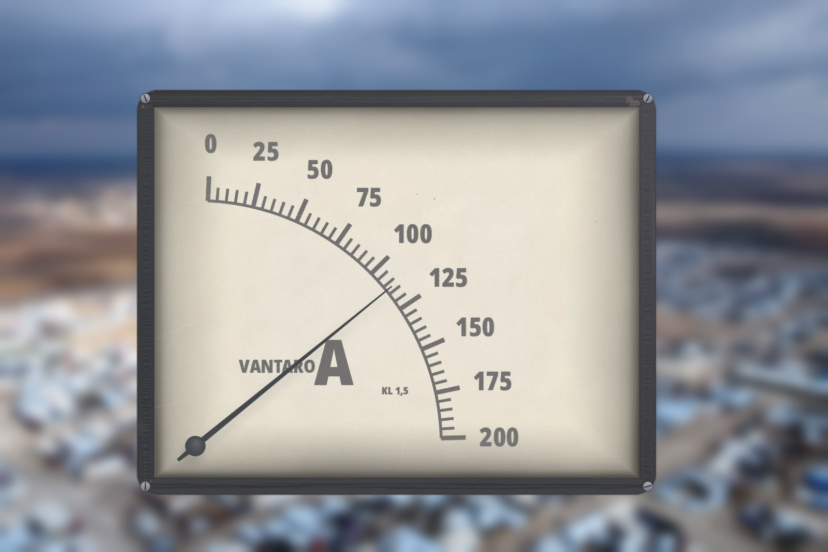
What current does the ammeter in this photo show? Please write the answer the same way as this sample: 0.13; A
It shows 112.5; A
